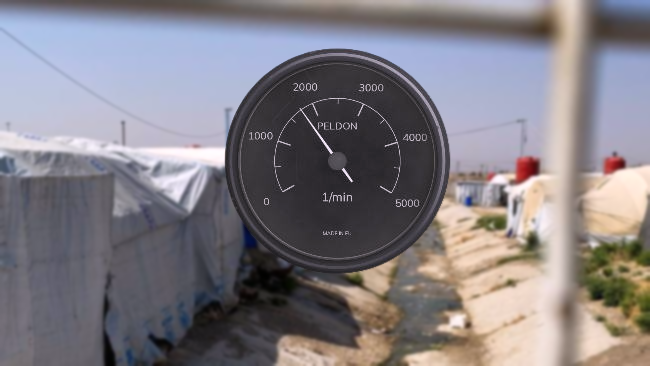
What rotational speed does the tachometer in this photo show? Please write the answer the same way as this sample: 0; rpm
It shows 1750; rpm
